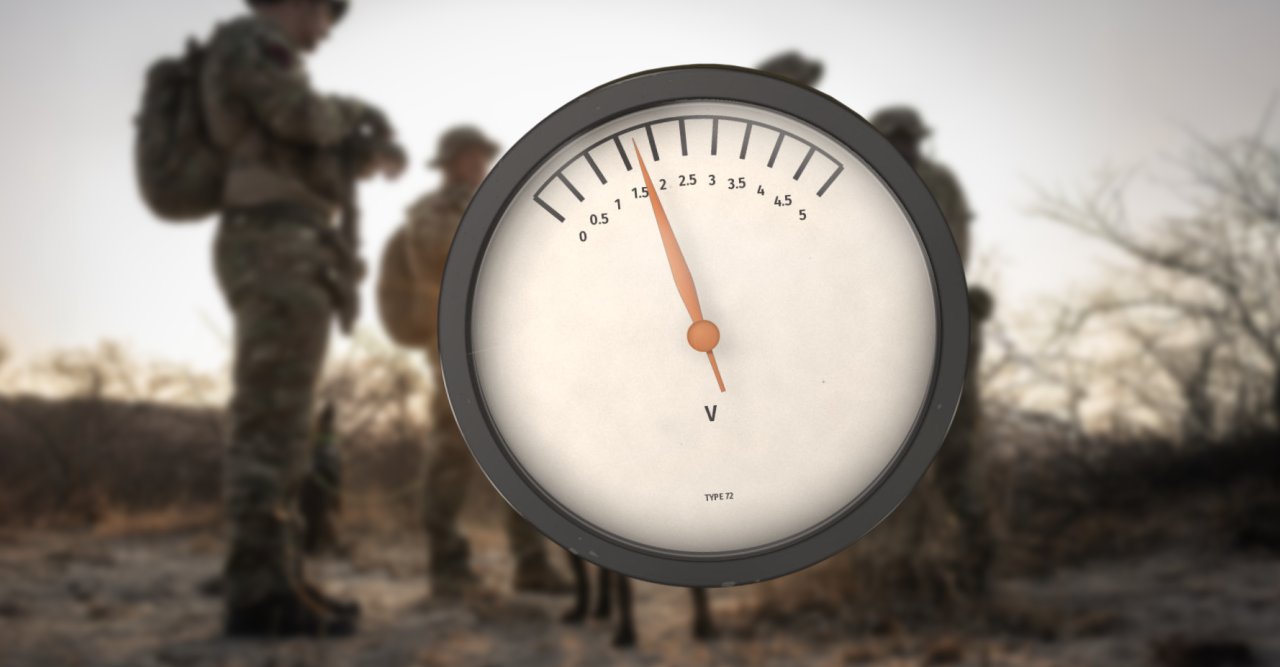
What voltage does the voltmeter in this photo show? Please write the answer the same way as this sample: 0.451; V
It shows 1.75; V
